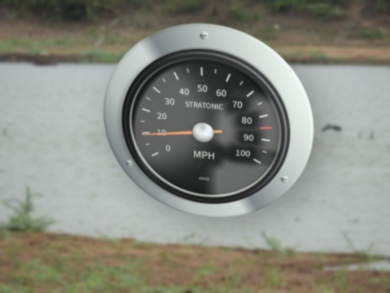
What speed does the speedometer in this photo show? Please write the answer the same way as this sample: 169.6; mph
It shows 10; mph
